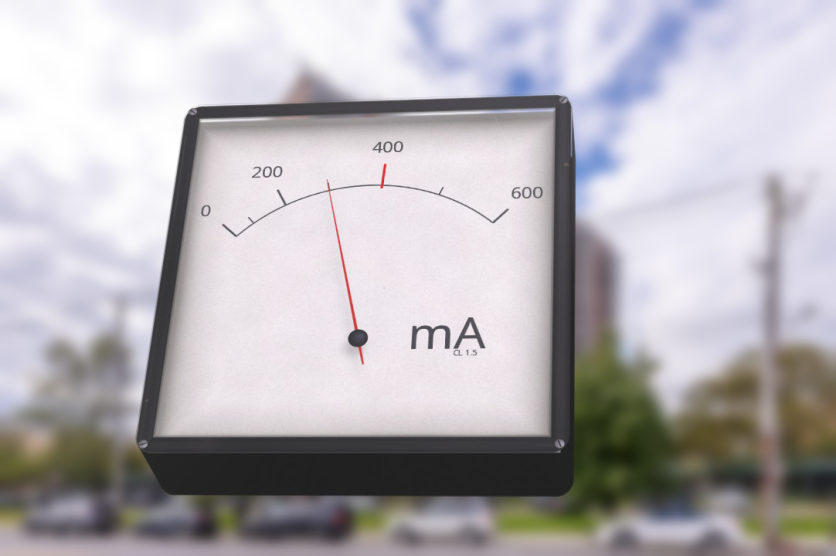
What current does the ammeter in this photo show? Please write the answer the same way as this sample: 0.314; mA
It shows 300; mA
